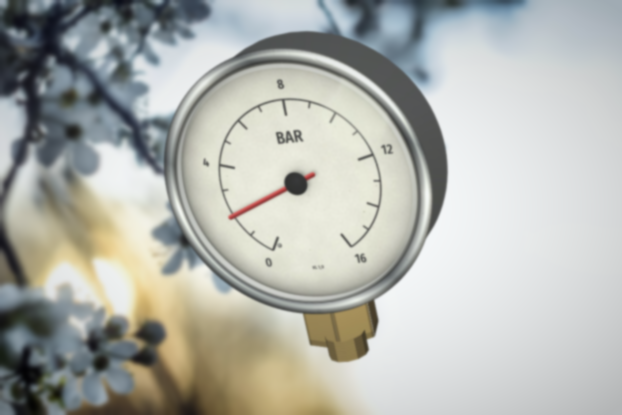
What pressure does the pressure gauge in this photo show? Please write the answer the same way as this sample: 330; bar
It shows 2; bar
